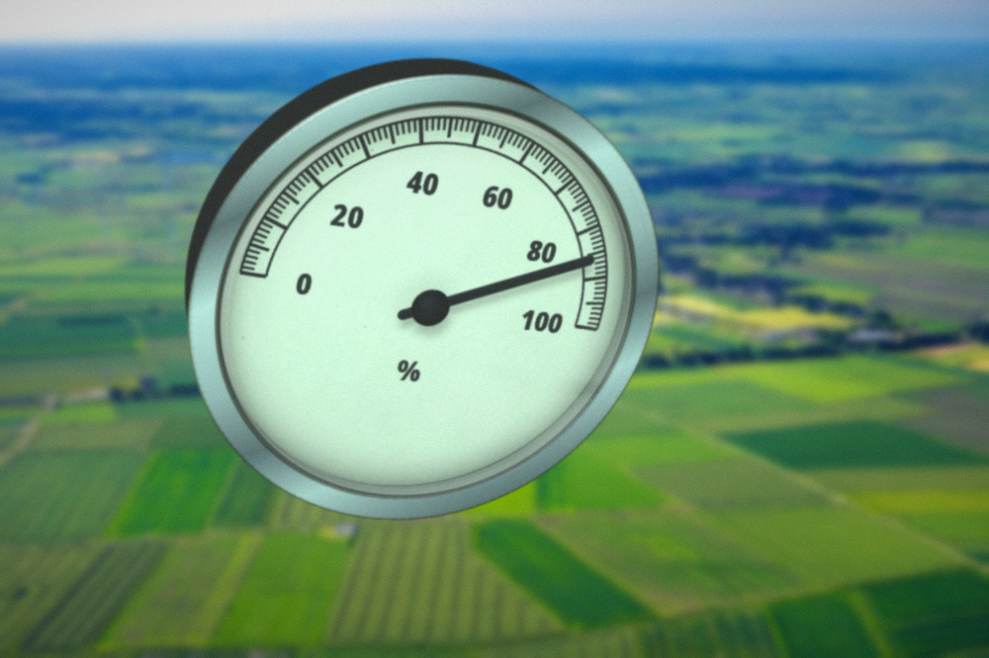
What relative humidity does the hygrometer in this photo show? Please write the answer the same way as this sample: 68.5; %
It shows 85; %
